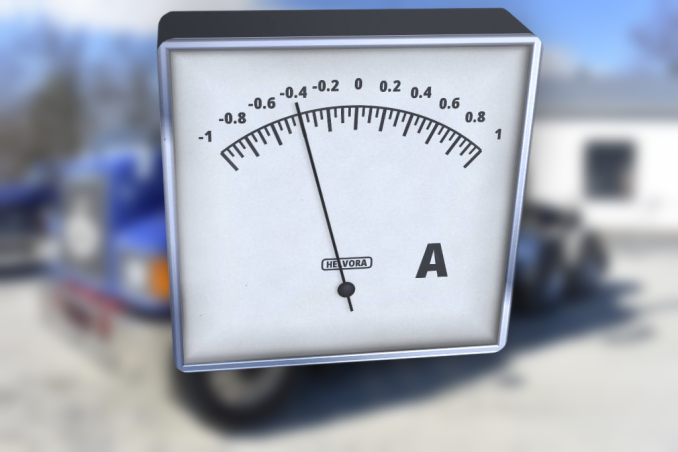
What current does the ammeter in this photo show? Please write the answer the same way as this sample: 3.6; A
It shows -0.4; A
